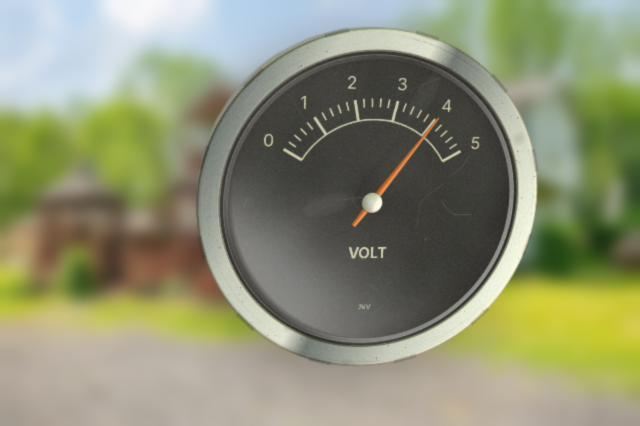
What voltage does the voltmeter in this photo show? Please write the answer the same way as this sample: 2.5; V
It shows 4; V
